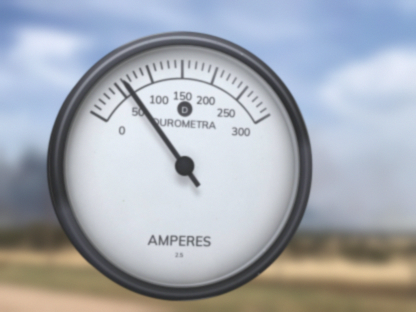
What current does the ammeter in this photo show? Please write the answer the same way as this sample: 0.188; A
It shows 60; A
